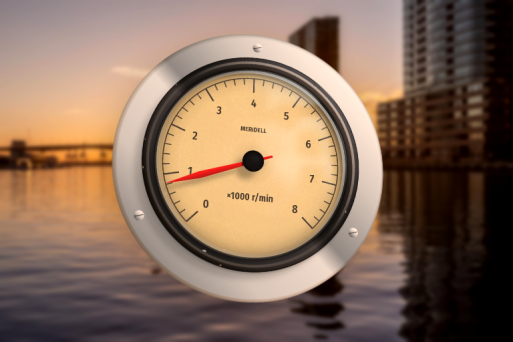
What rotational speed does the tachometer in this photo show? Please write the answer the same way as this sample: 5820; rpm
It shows 800; rpm
